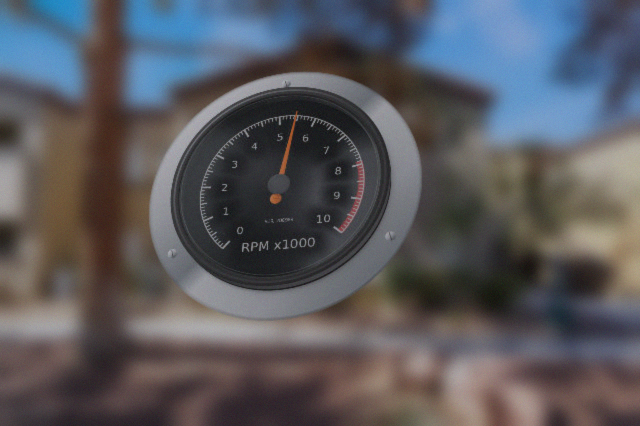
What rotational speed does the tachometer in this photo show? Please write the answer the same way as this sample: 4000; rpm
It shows 5500; rpm
